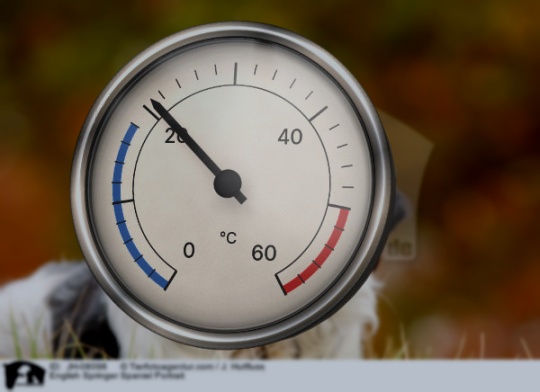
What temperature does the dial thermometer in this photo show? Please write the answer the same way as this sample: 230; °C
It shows 21; °C
